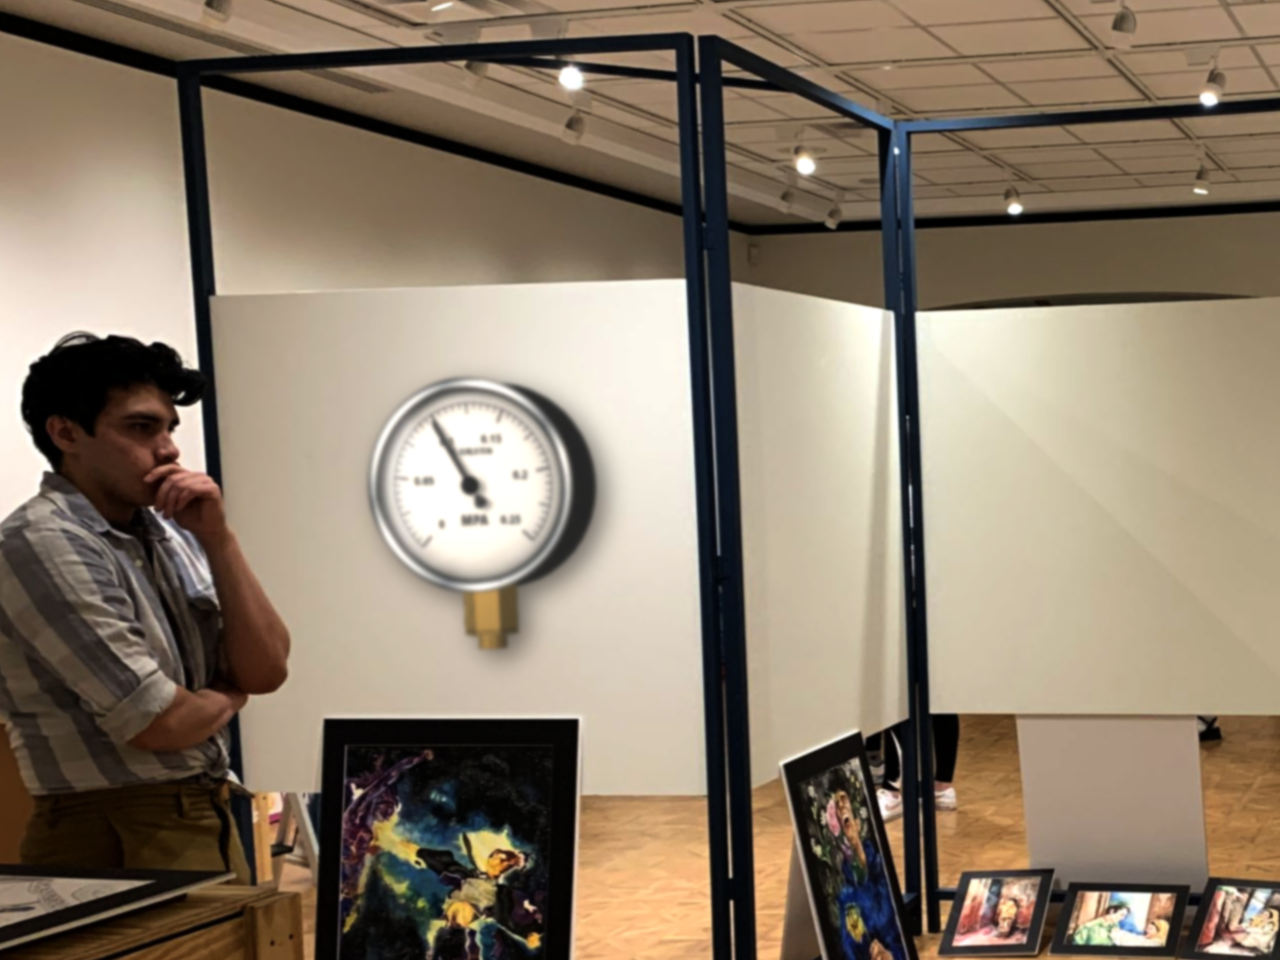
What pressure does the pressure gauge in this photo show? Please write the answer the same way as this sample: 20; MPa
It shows 0.1; MPa
